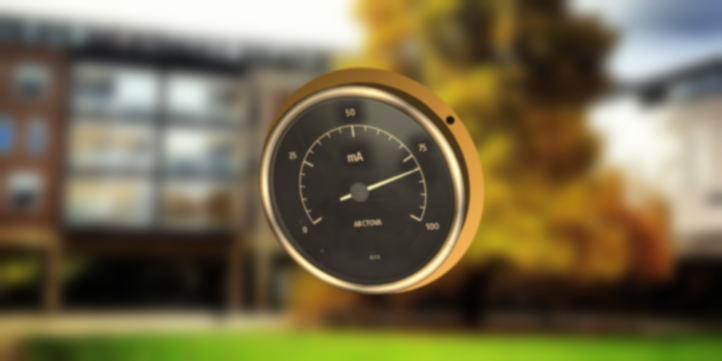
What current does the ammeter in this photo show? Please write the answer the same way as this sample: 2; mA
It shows 80; mA
